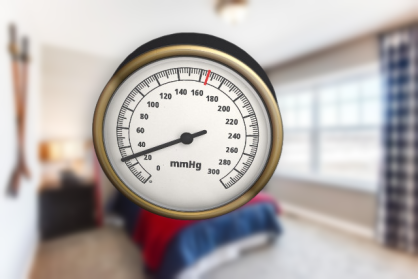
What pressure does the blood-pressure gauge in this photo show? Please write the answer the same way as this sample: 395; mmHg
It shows 30; mmHg
